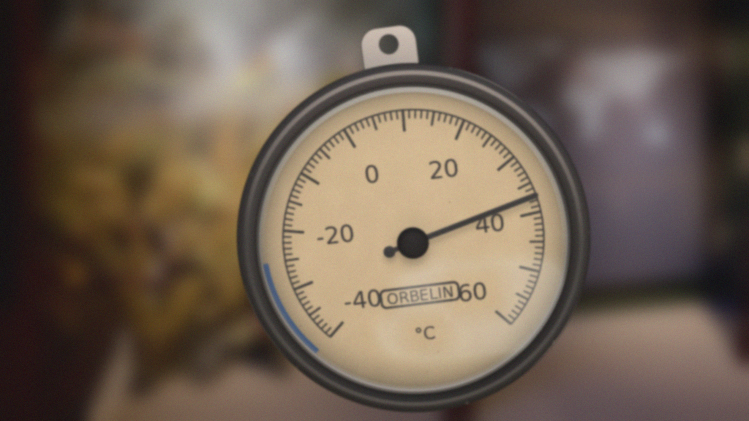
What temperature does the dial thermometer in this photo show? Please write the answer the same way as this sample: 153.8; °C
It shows 37; °C
